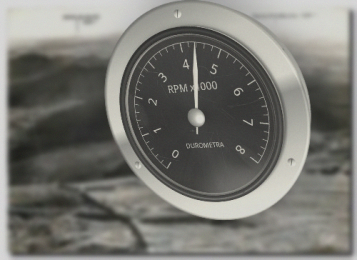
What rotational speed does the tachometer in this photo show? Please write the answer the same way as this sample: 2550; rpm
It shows 4400; rpm
